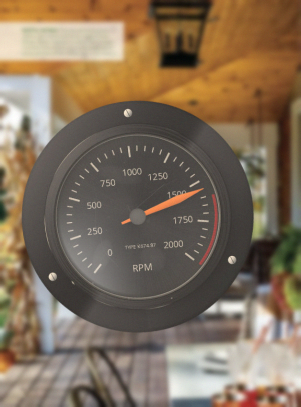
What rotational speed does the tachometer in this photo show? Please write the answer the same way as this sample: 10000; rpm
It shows 1550; rpm
